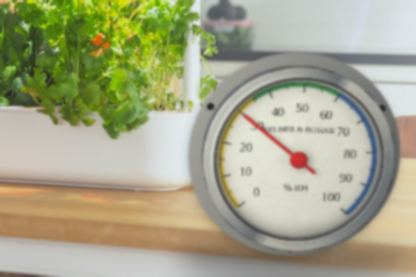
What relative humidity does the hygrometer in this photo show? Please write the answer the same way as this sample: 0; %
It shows 30; %
